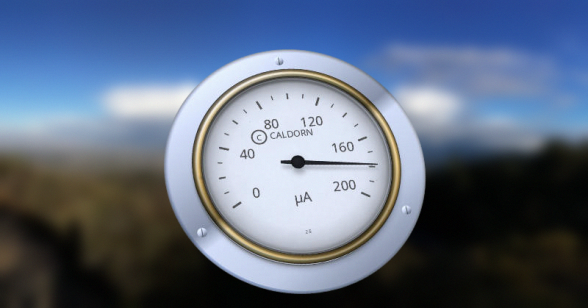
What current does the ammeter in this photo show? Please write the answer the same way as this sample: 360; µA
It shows 180; µA
